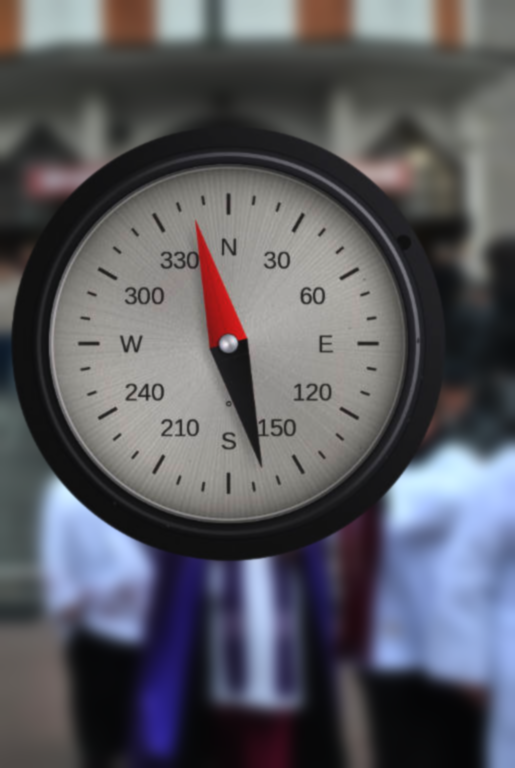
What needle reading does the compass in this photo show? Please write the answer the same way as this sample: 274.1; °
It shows 345; °
